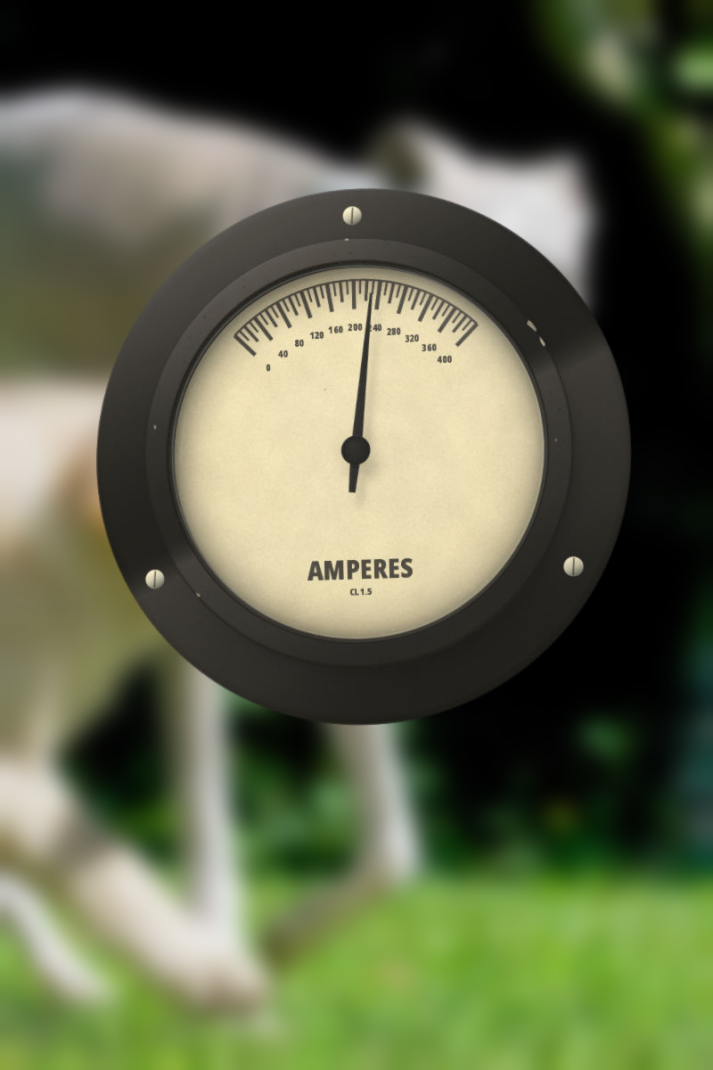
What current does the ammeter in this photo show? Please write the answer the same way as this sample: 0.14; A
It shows 230; A
